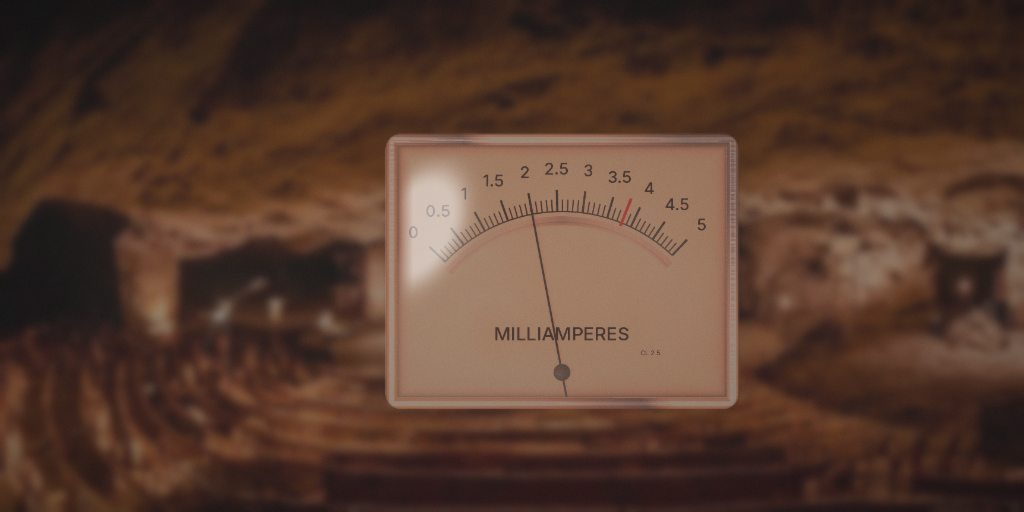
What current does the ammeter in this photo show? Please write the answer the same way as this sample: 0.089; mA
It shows 2; mA
